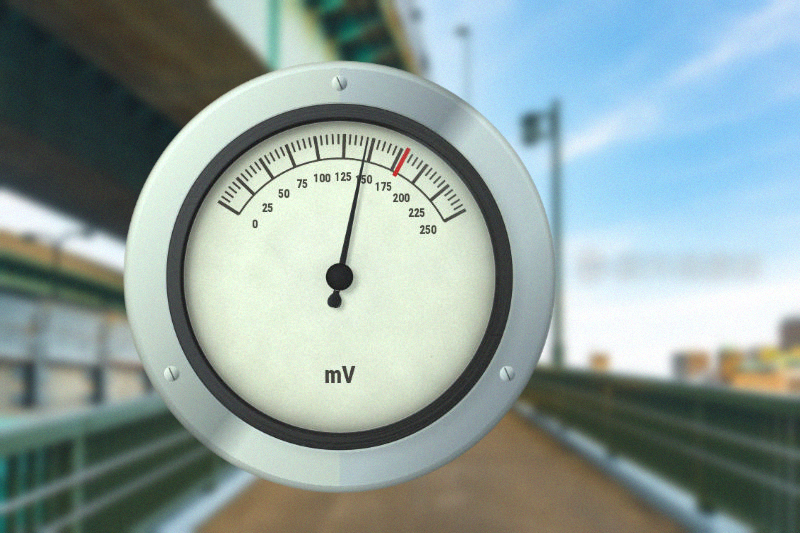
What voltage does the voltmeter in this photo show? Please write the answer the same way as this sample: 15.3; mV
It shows 145; mV
